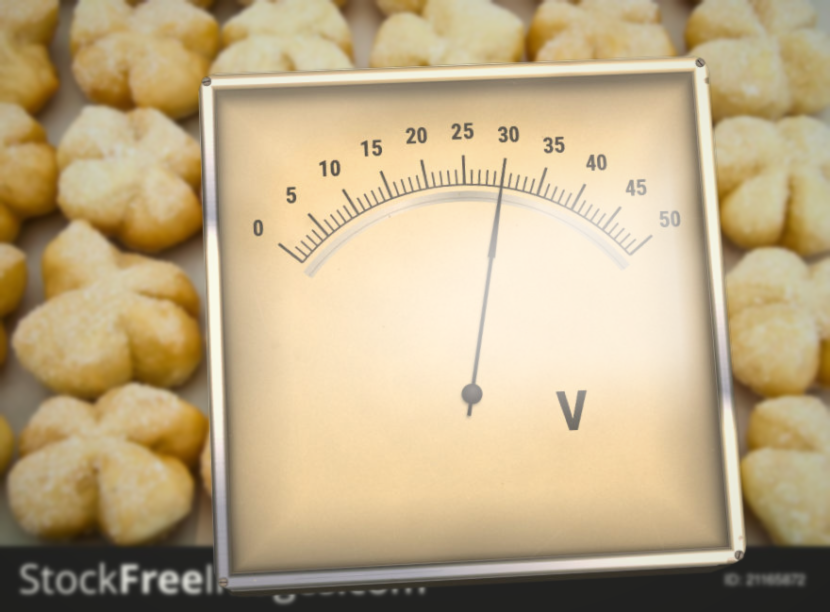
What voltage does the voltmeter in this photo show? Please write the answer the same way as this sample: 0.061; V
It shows 30; V
